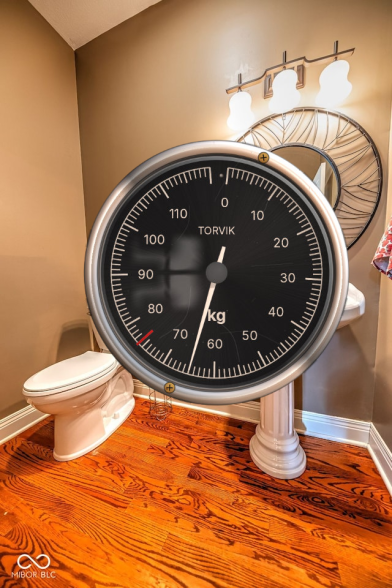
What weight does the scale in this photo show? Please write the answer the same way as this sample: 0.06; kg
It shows 65; kg
